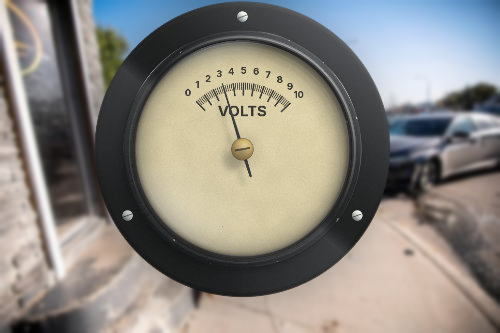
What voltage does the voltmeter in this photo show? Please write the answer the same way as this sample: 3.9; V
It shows 3; V
